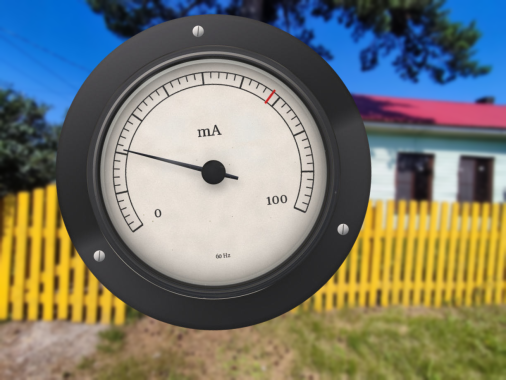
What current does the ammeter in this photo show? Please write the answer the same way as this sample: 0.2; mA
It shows 21; mA
